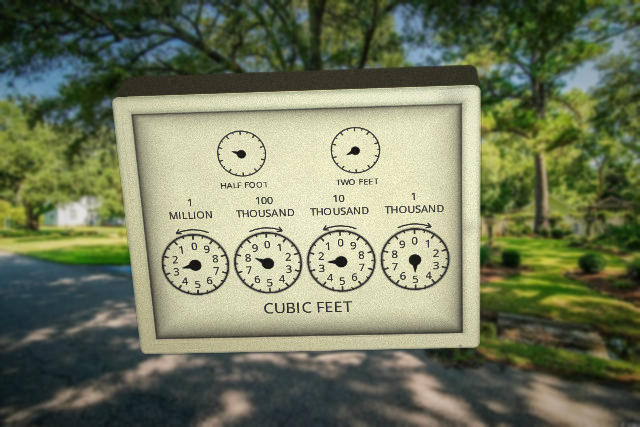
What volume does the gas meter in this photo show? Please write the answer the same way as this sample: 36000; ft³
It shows 282500; ft³
